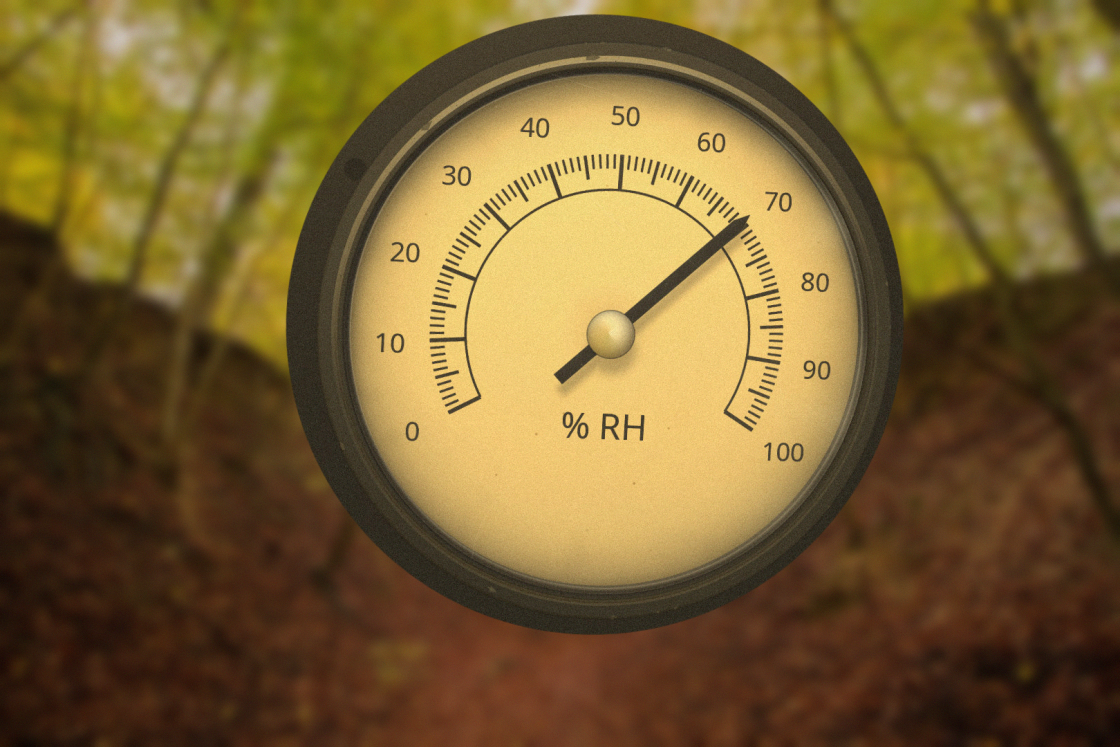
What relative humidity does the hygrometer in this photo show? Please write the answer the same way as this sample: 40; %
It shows 69; %
